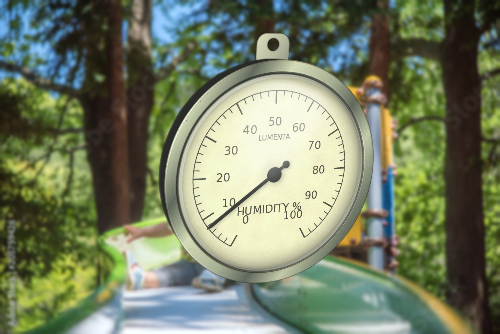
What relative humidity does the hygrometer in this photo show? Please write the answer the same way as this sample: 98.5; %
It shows 8; %
